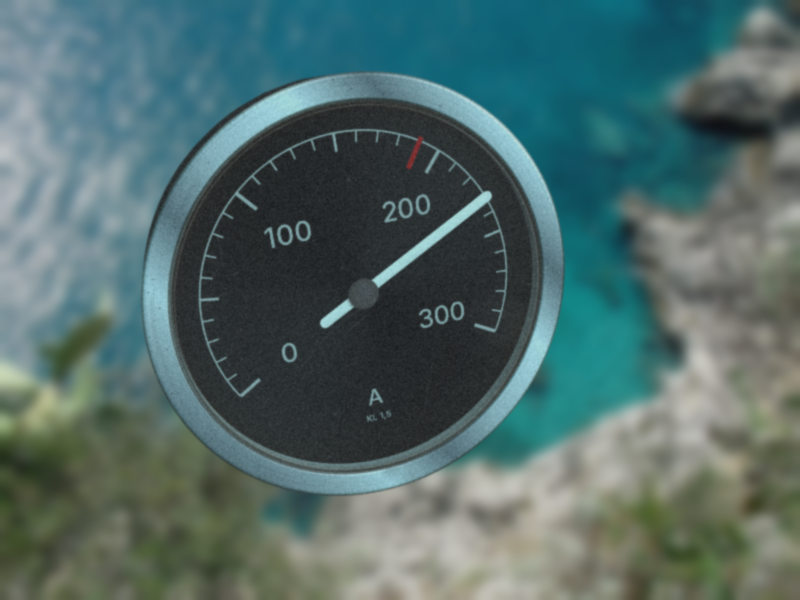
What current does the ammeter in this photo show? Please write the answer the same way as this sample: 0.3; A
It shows 230; A
